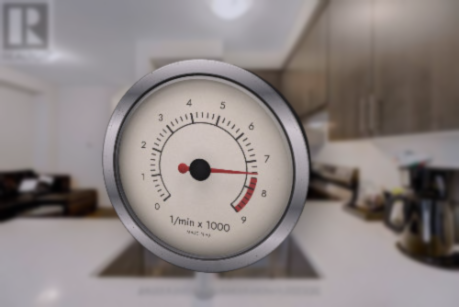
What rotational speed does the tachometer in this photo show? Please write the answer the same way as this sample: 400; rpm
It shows 7400; rpm
